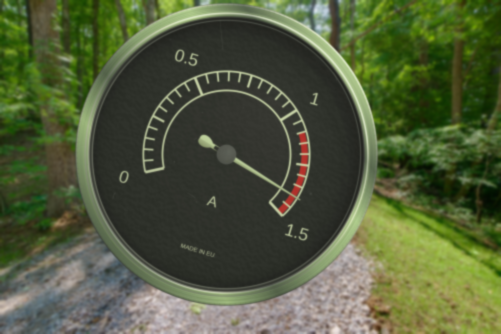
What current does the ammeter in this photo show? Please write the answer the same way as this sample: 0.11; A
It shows 1.4; A
